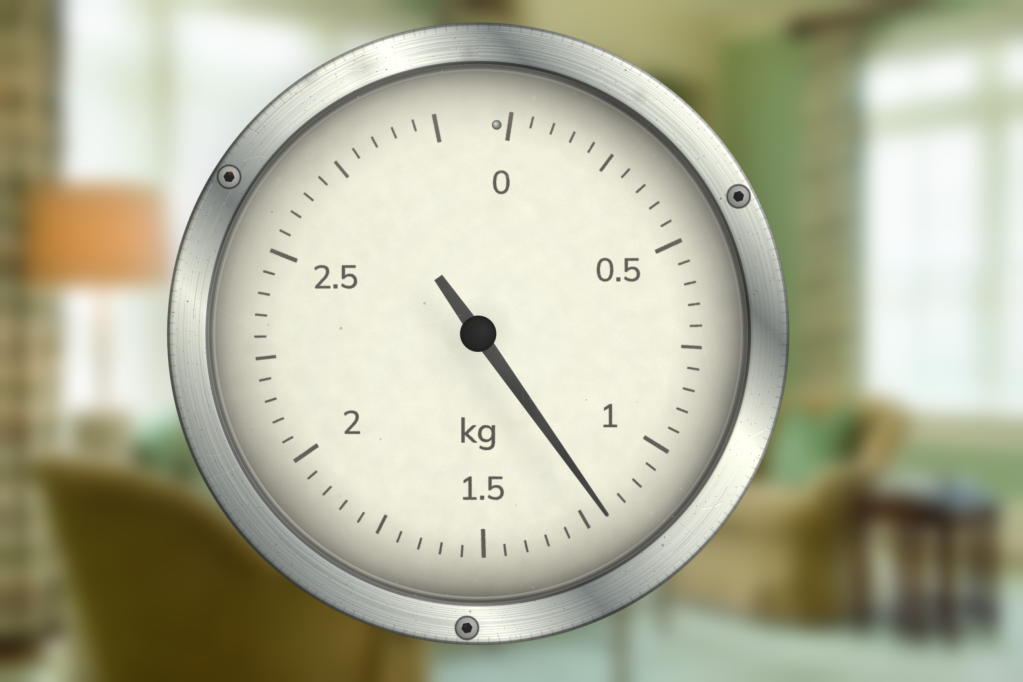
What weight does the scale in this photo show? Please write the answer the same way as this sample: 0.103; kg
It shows 1.2; kg
